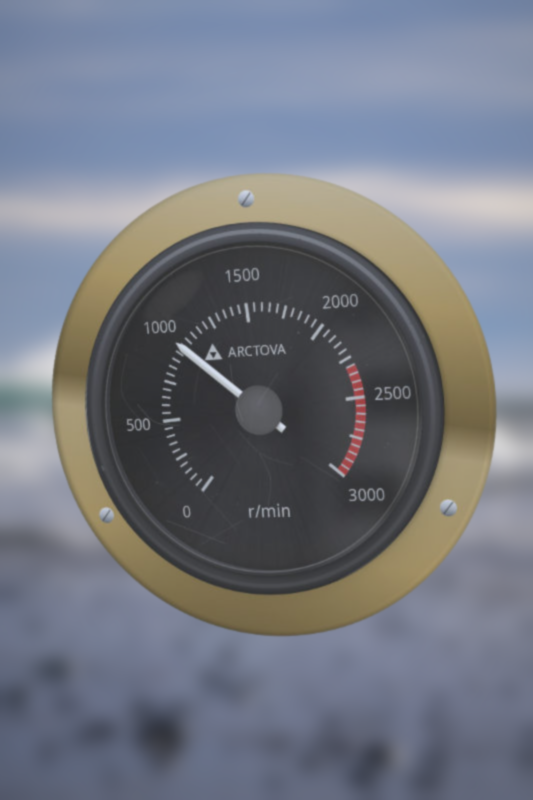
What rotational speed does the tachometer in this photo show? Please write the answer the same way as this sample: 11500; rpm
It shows 1000; rpm
